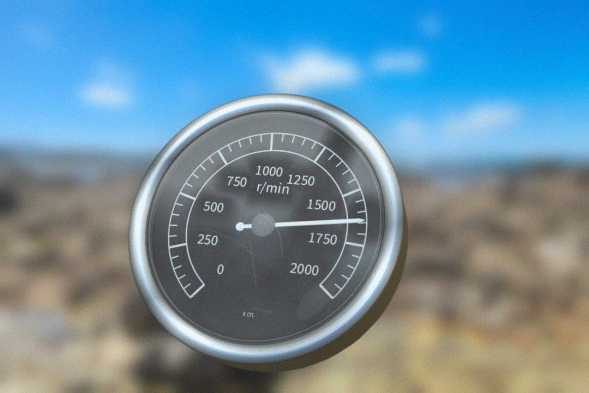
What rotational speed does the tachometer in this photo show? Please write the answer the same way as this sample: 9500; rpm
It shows 1650; rpm
